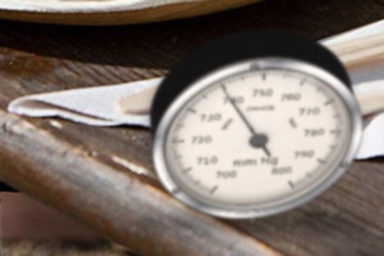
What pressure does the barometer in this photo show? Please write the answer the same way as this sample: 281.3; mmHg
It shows 740; mmHg
